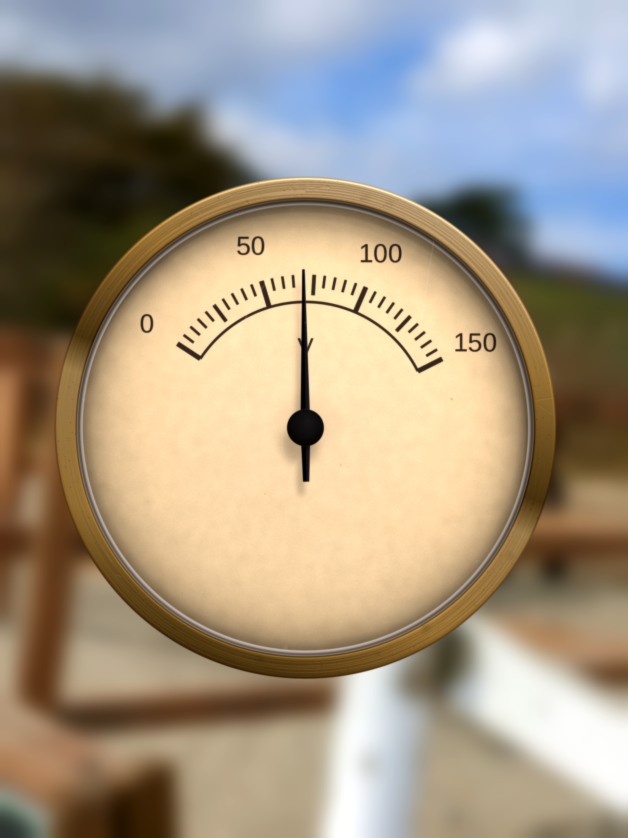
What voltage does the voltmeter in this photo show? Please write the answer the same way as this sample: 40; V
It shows 70; V
